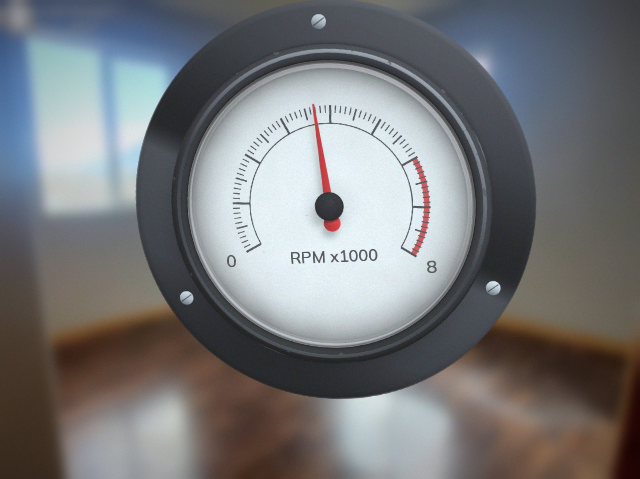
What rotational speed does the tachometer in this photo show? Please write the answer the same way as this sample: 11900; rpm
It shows 3700; rpm
